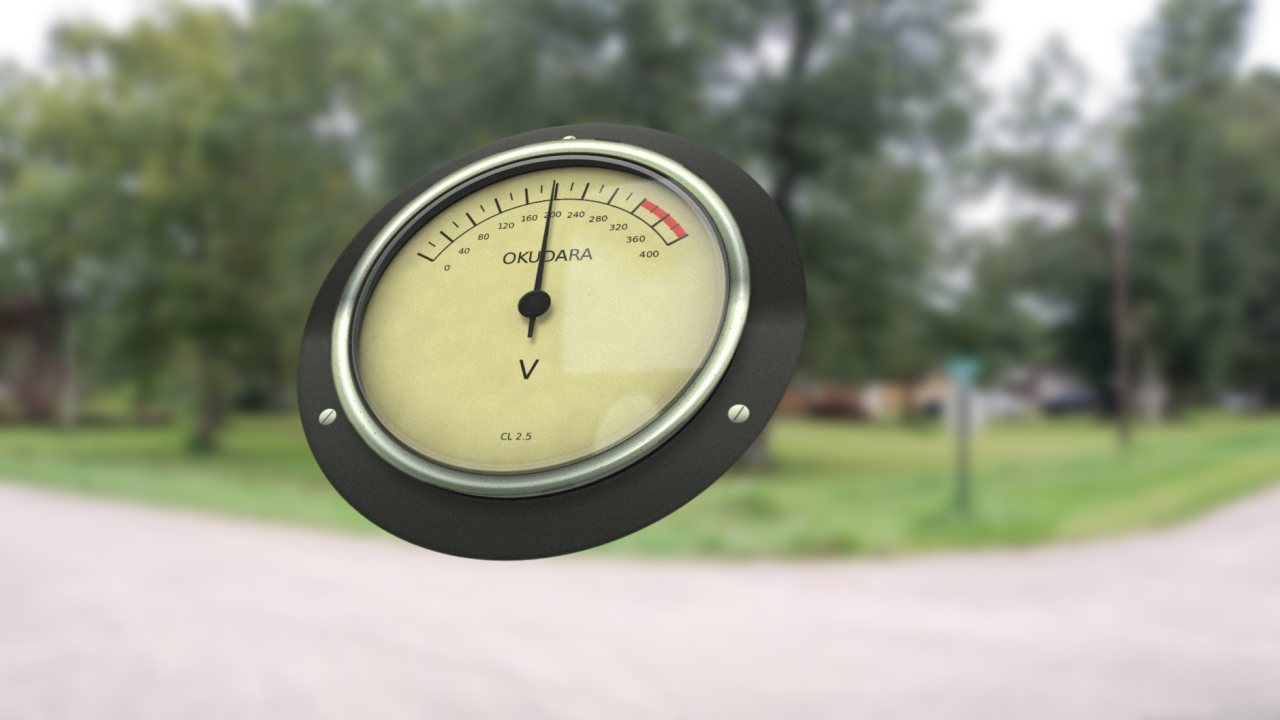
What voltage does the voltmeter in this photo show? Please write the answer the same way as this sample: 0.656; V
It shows 200; V
